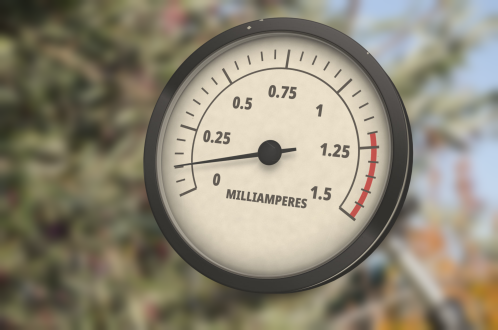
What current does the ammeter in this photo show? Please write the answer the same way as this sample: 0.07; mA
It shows 0.1; mA
